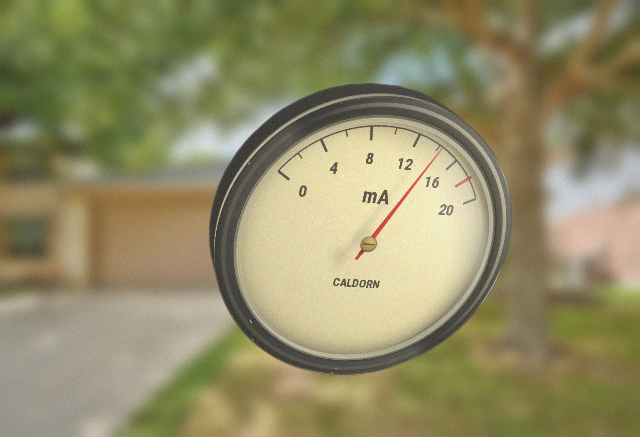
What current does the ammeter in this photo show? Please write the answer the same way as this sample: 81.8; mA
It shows 14; mA
